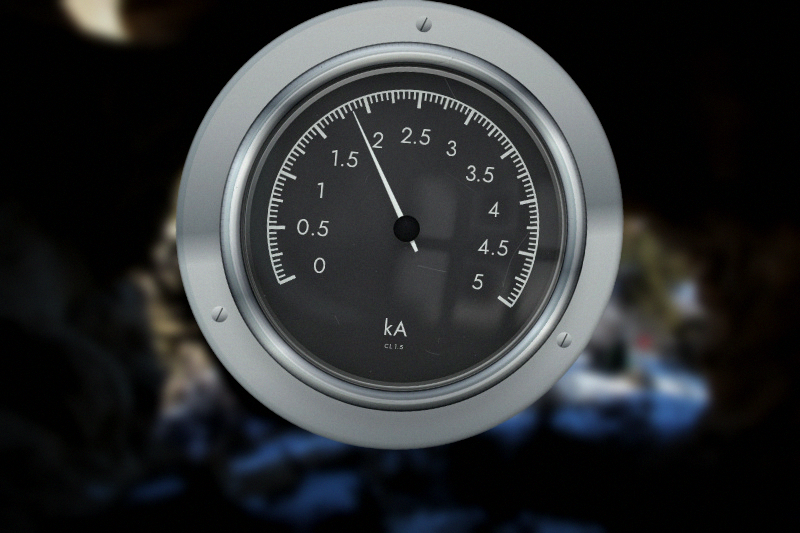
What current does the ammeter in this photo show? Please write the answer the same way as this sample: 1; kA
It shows 1.85; kA
